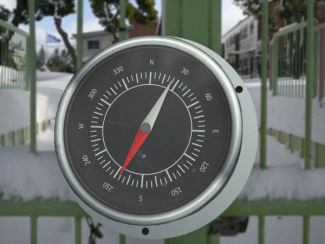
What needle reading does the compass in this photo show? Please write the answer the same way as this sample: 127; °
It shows 205; °
